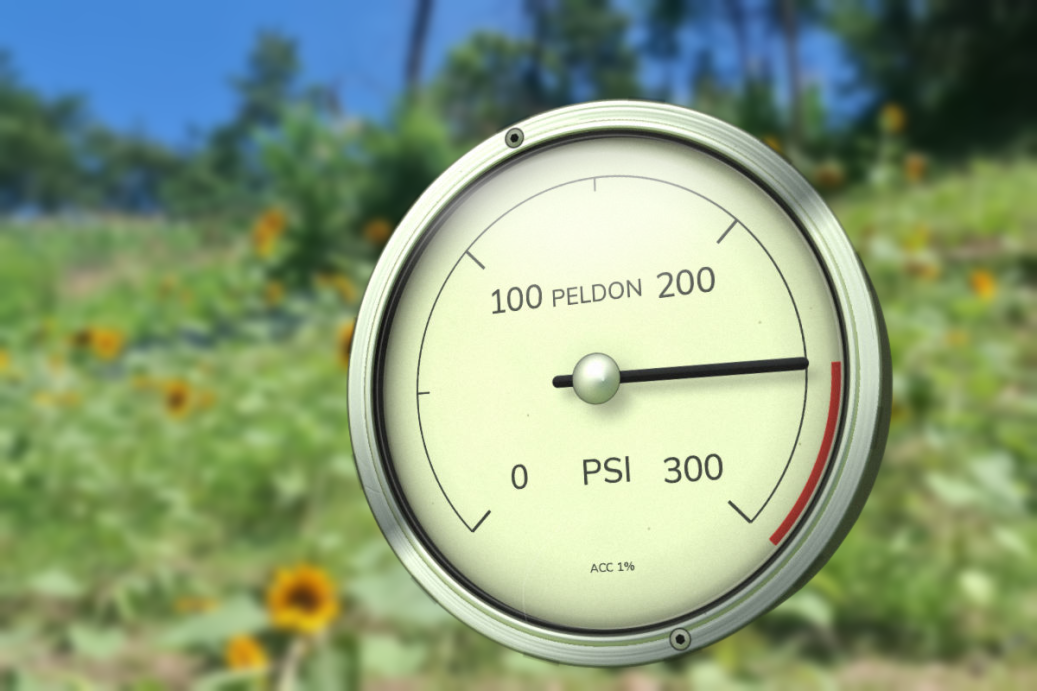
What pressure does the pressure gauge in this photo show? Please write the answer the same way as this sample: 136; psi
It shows 250; psi
